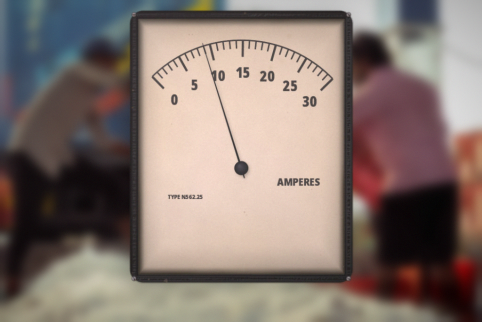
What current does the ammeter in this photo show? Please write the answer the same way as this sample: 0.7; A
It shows 9; A
